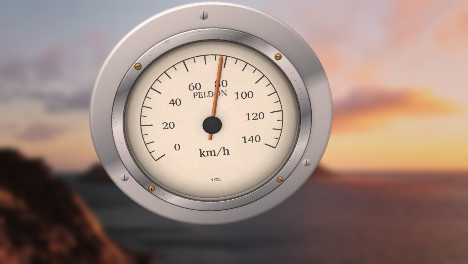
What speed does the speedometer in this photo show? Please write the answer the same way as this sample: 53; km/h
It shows 77.5; km/h
